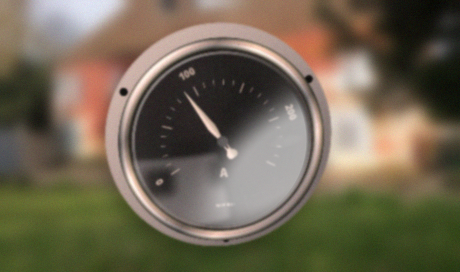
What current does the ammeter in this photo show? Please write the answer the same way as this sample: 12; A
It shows 90; A
